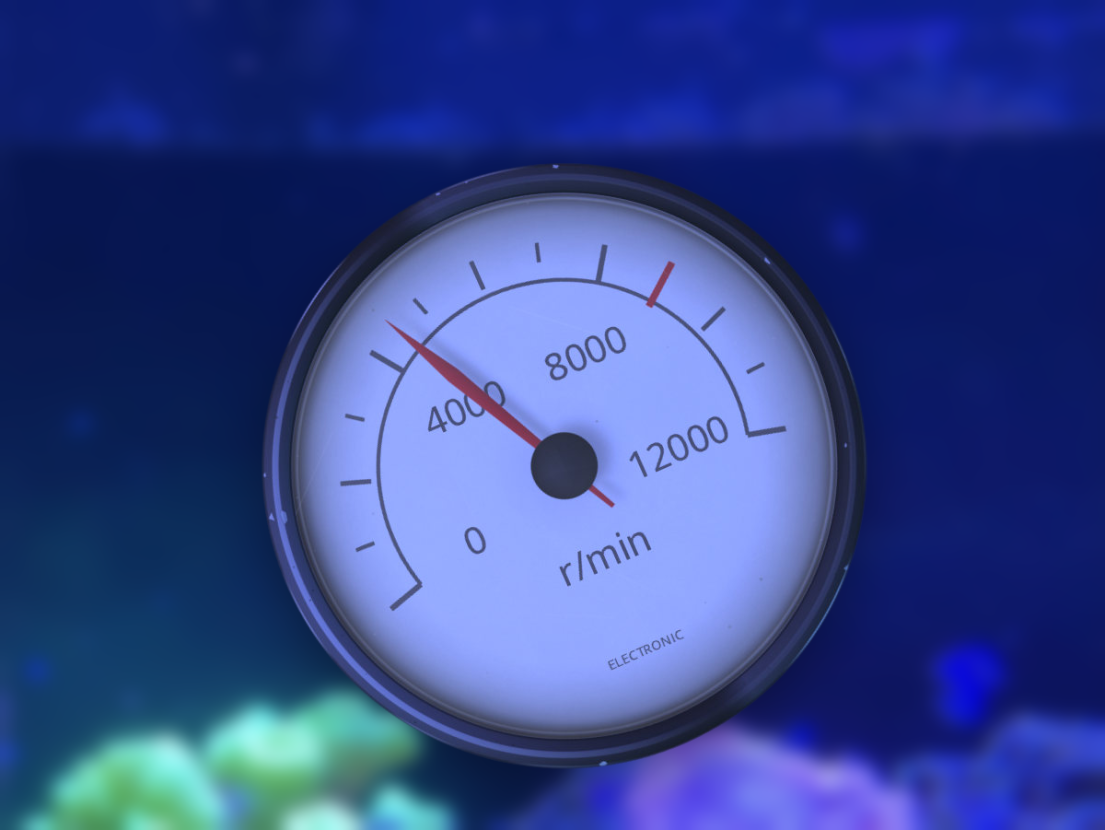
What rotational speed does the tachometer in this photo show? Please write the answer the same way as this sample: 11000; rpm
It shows 4500; rpm
